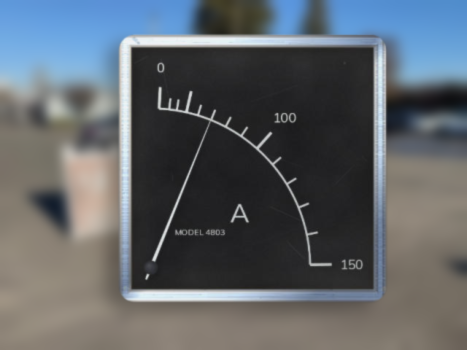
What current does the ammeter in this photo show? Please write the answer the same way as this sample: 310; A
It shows 70; A
